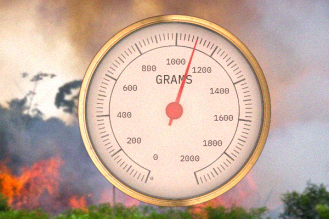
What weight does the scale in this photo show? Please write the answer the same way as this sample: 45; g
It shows 1100; g
